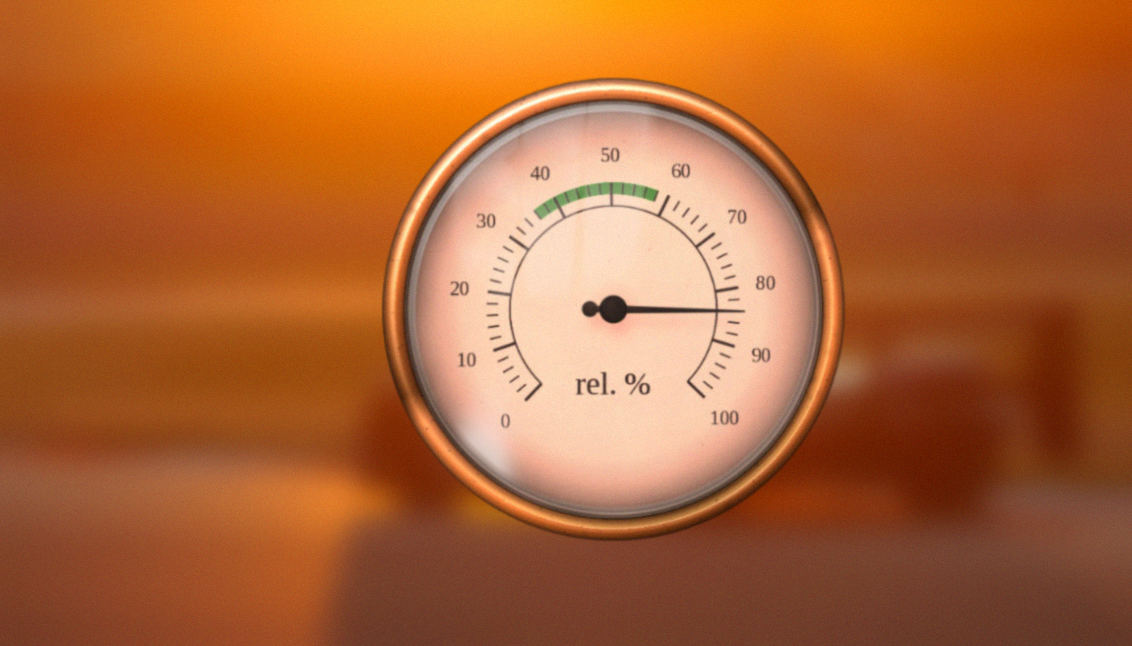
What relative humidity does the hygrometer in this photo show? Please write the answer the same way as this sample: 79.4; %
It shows 84; %
